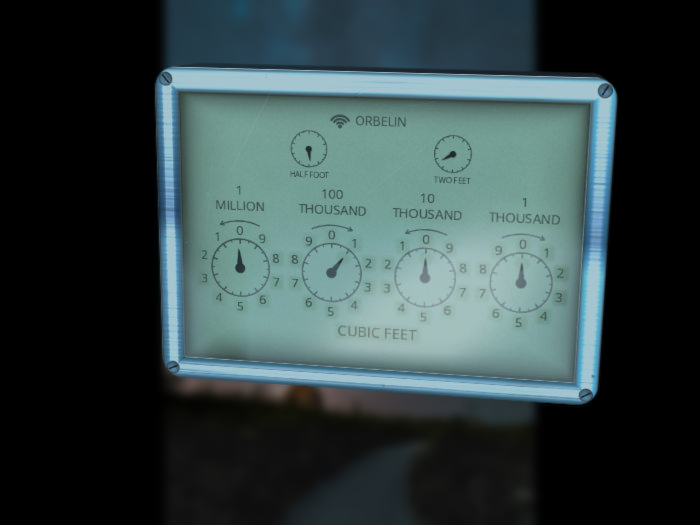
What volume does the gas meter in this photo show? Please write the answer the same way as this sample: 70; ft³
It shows 10000; ft³
